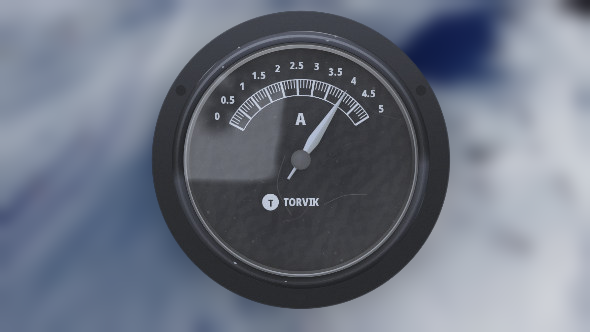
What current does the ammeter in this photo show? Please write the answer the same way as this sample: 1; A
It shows 4; A
